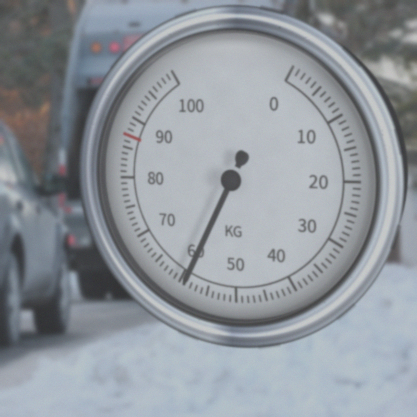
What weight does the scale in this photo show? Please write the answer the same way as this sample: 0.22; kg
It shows 59; kg
